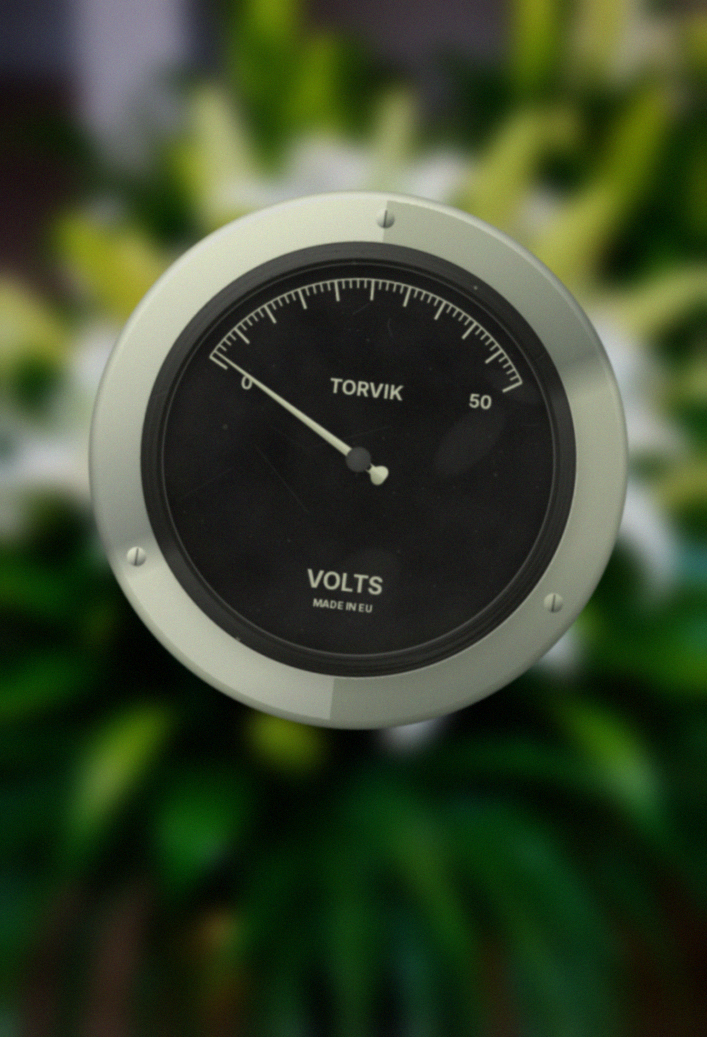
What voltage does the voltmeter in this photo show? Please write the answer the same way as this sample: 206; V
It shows 1; V
